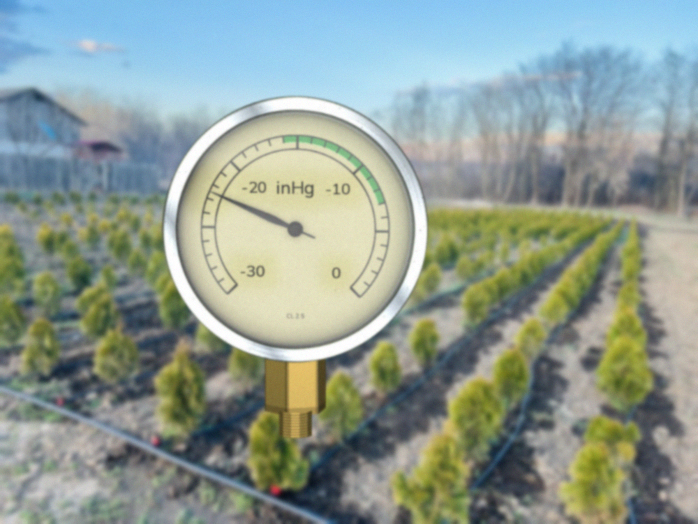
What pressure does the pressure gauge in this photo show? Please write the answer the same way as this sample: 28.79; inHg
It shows -22.5; inHg
